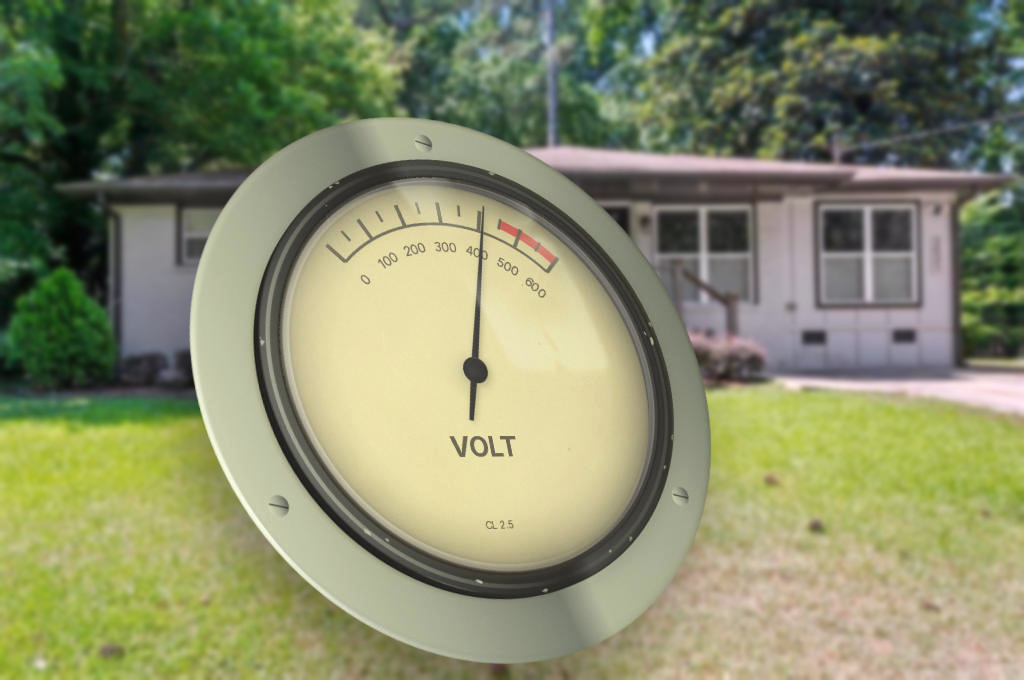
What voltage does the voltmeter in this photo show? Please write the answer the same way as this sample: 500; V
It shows 400; V
